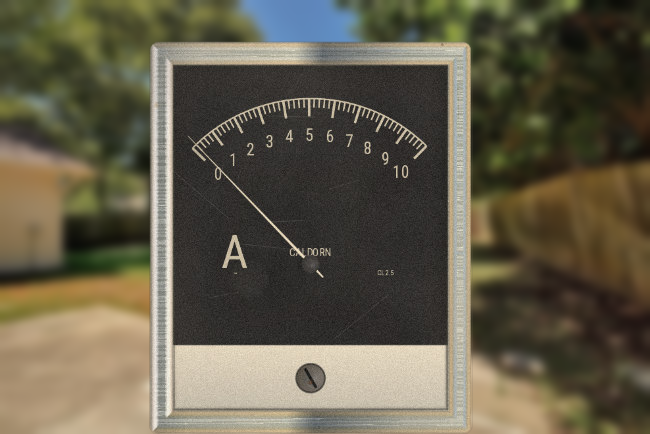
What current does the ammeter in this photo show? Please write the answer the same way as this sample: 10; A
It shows 0.2; A
